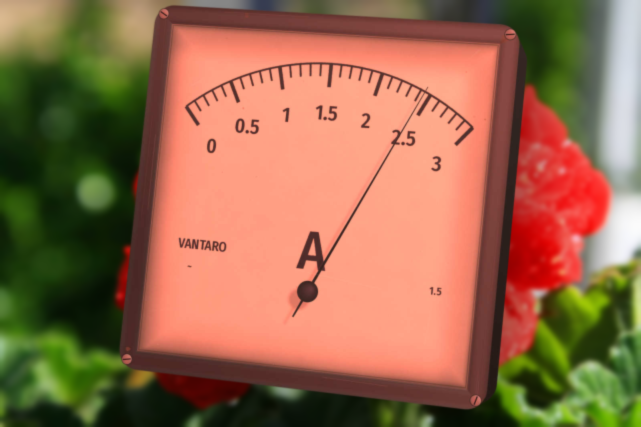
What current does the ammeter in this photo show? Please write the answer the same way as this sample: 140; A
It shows 2.45; A
